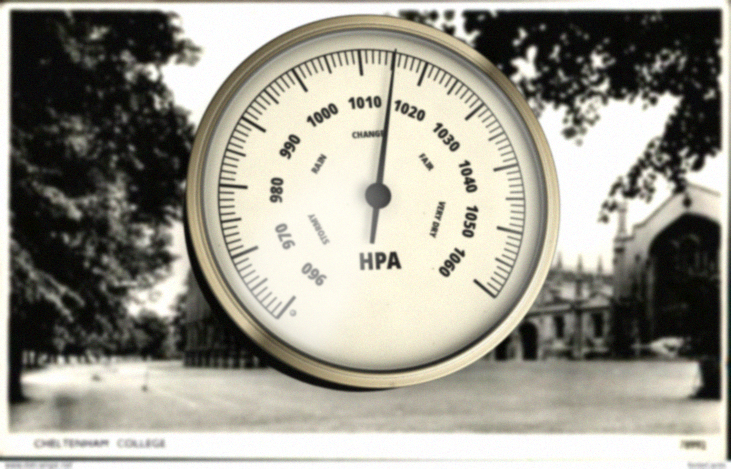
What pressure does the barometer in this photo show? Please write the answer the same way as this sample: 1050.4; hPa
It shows 1015; hPa
